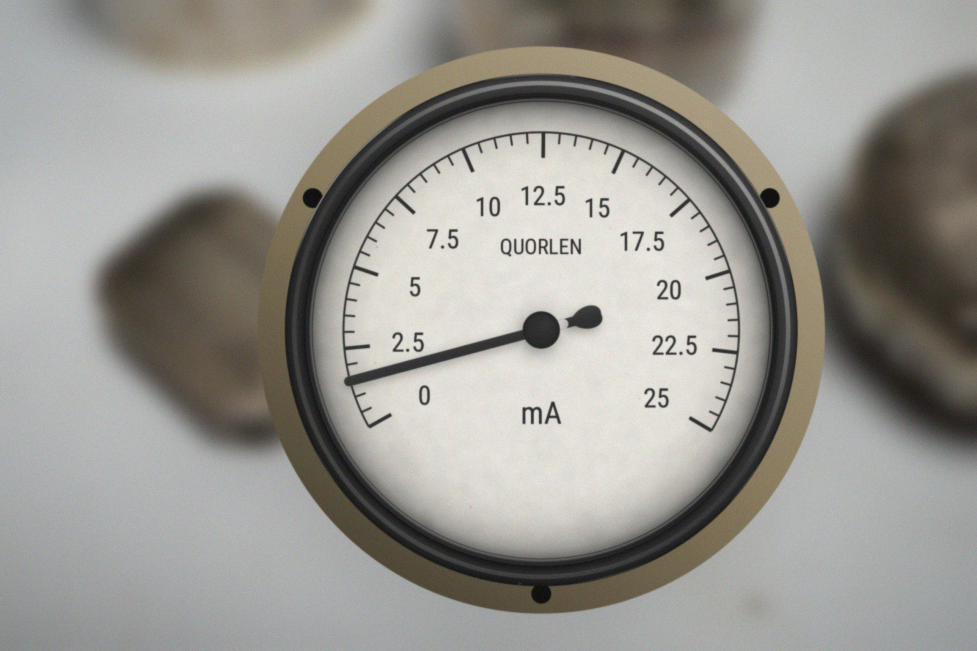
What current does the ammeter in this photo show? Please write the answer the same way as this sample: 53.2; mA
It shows 1.5; mA
